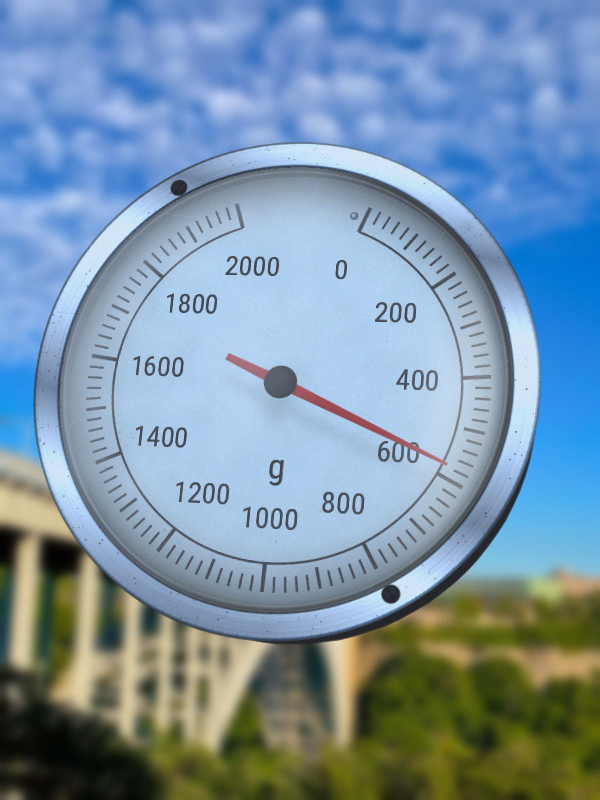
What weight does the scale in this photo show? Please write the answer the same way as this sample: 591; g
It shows 580; g
